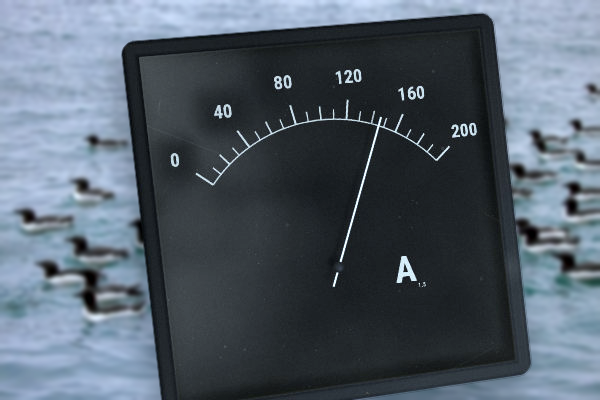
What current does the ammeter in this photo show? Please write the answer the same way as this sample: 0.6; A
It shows 145; A
